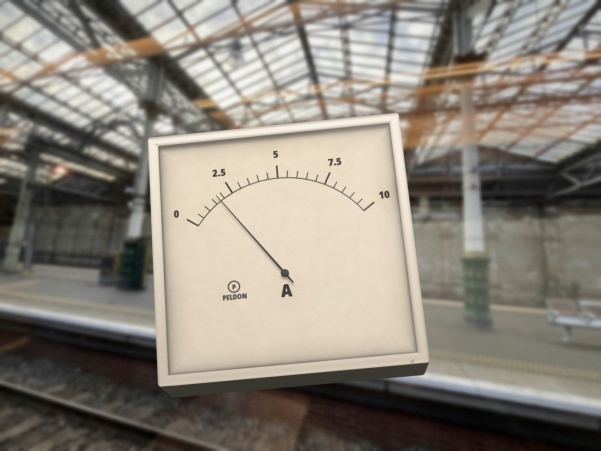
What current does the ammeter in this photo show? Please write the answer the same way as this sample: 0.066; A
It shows 1.75; A
